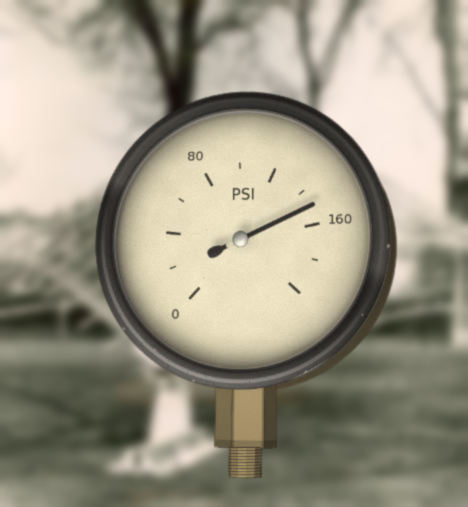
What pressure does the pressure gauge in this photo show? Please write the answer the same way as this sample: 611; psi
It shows 150; psi
